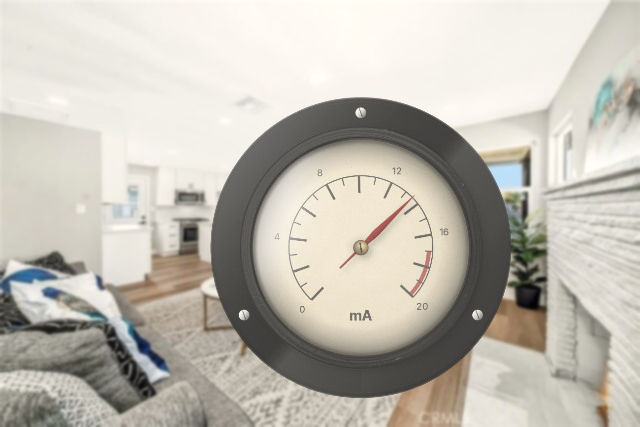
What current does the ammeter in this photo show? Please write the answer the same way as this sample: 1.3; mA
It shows 13.5; mA
